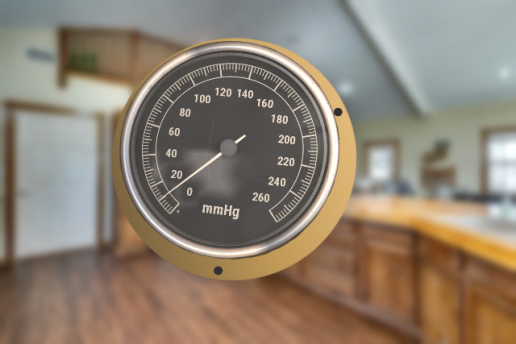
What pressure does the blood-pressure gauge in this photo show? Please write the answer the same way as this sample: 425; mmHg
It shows 10; mmHg
